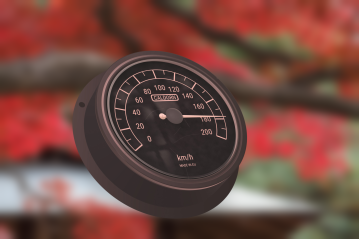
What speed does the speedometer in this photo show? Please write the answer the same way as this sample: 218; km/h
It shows 180; km/h
